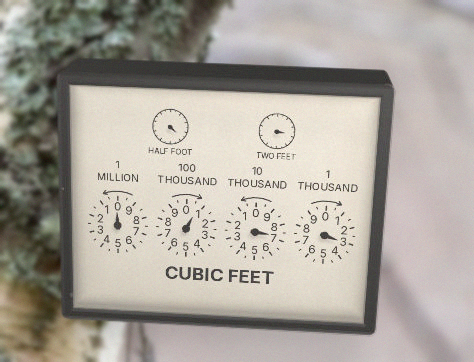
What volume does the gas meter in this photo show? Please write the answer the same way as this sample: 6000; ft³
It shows 7300; ft³
